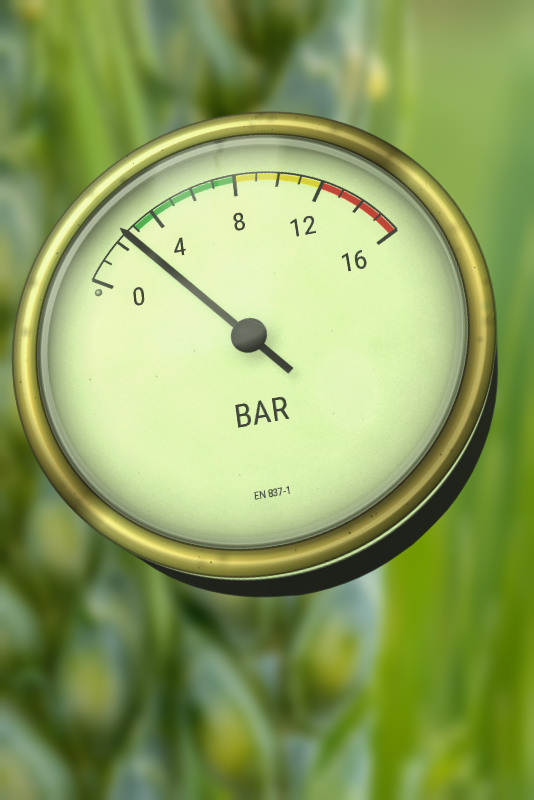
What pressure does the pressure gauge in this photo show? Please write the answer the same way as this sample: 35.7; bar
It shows 2.5; bar
